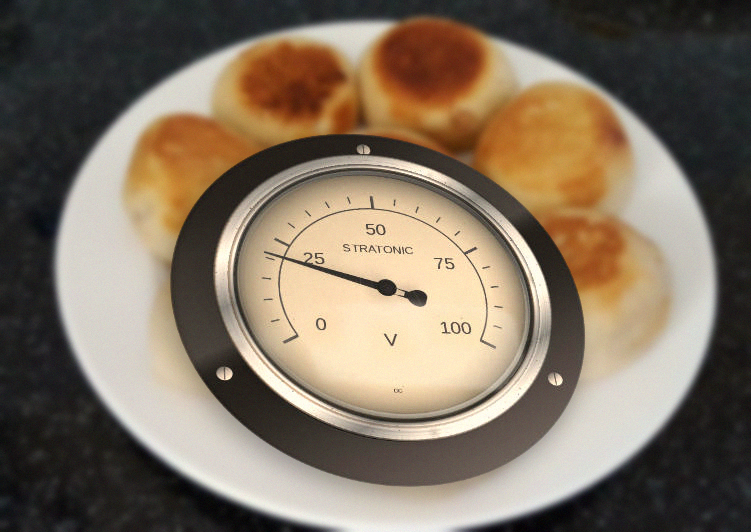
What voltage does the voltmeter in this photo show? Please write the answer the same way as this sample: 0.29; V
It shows 20; V
